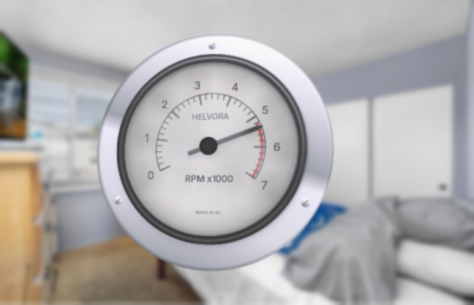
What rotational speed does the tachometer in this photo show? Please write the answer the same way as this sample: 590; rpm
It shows 5400; rpm
